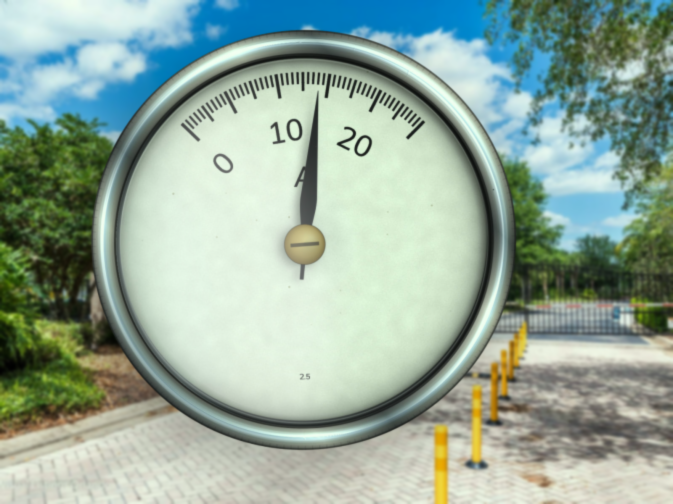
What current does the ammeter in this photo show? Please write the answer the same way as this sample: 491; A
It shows 14; A
